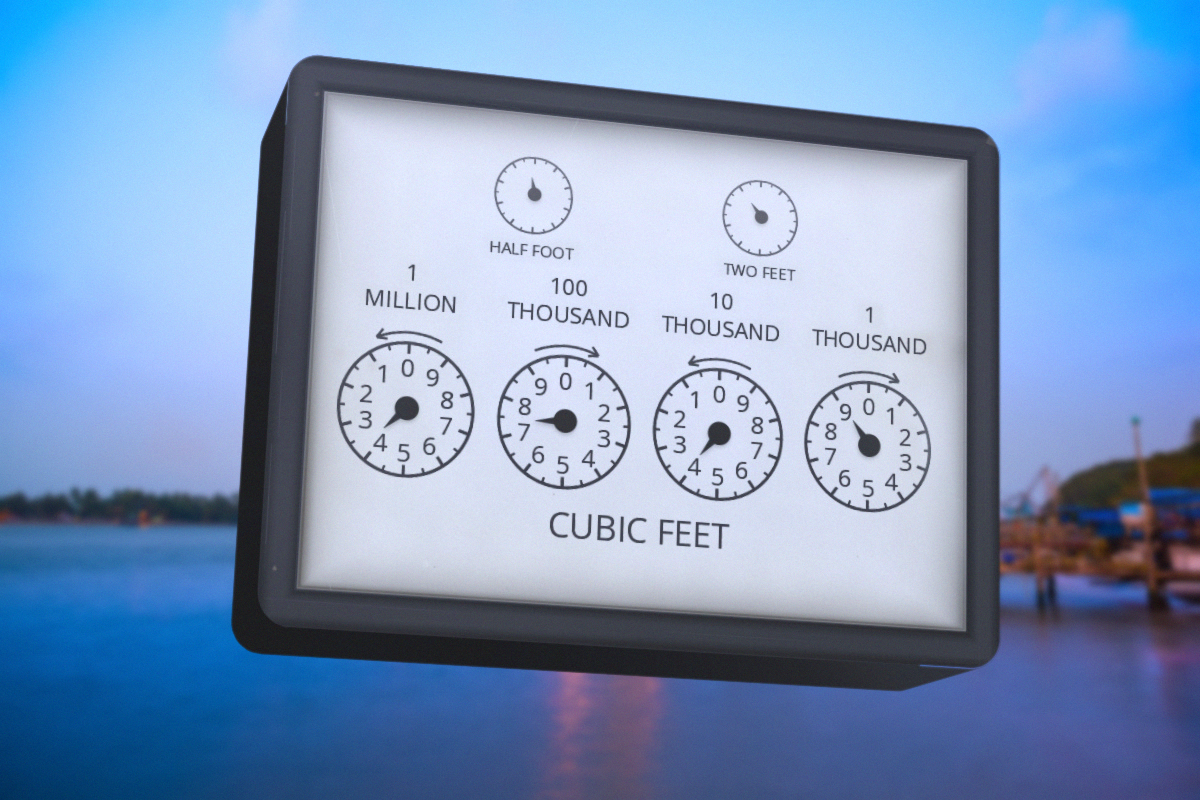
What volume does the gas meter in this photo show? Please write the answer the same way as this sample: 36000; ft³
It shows 373900; ft³
